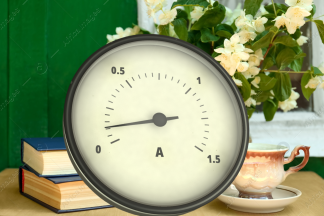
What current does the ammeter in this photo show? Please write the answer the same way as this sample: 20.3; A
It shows 0.1; A
